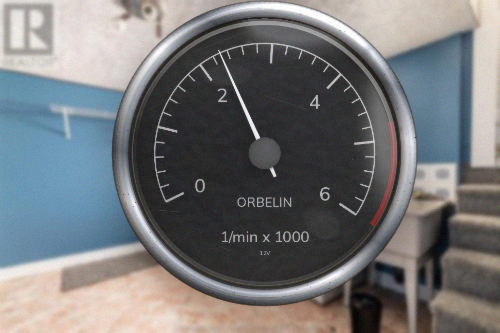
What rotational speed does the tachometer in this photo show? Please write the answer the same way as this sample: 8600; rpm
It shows 2300; rpm
